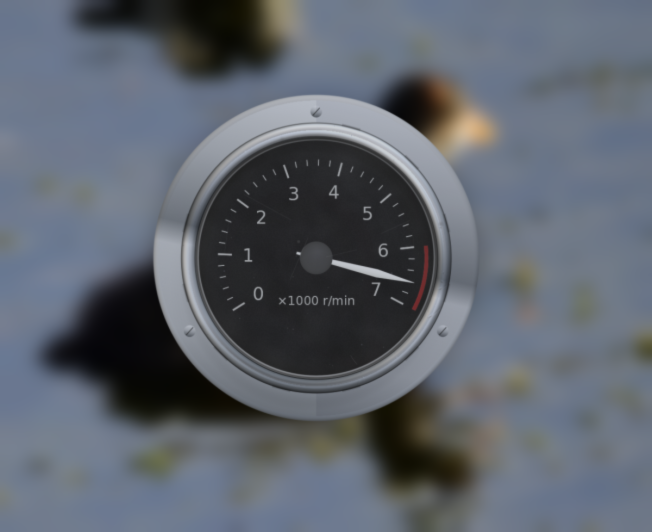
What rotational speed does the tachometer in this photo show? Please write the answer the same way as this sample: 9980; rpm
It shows 6600; rpm
